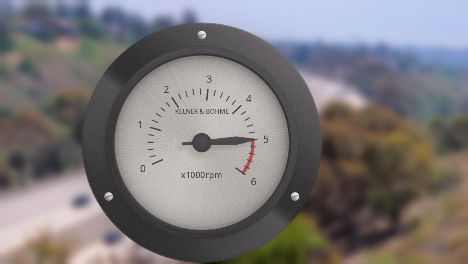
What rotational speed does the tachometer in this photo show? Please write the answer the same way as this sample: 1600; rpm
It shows 5000; rpm
